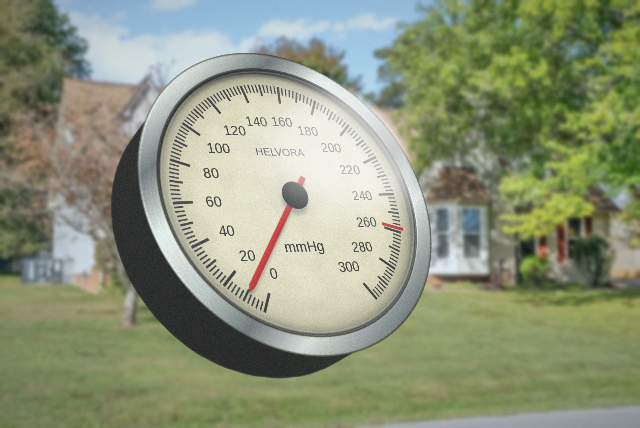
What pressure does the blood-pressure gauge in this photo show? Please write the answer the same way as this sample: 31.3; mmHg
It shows 10; mmHg
